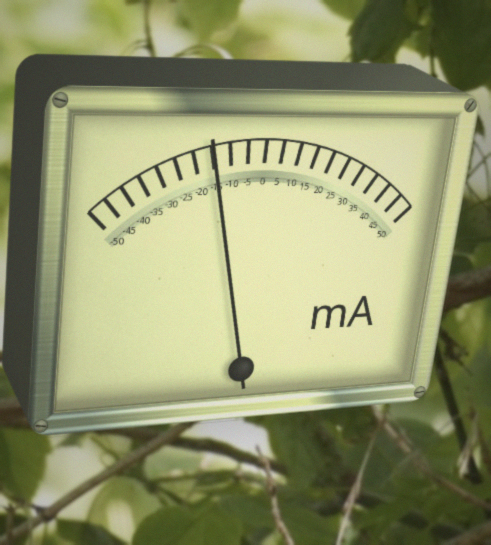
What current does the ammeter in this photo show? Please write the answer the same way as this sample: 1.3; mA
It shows -15; mA
